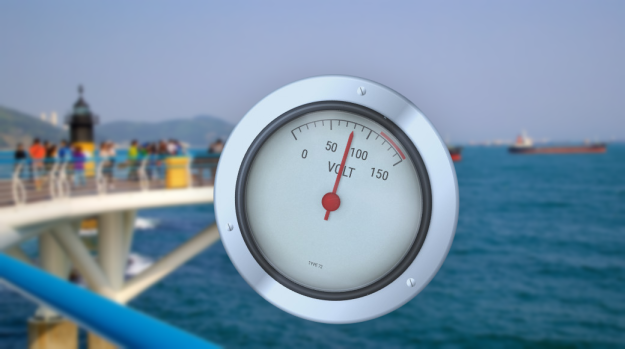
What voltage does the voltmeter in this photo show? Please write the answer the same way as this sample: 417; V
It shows 80; V
